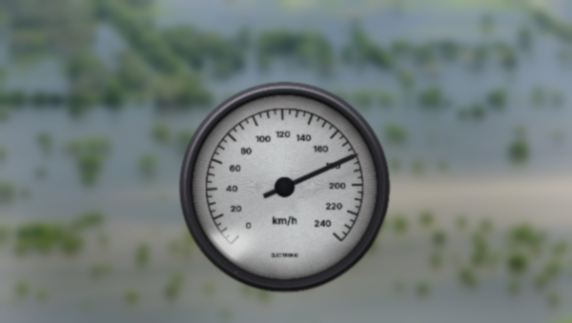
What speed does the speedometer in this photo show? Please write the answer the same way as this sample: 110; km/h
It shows 180; km/h
